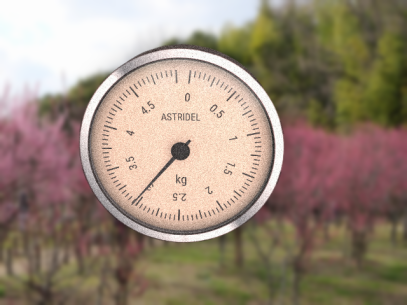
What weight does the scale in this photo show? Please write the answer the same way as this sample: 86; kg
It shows 3.05; kg
